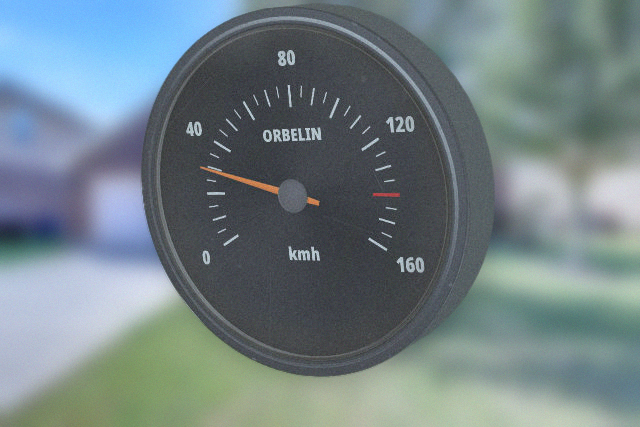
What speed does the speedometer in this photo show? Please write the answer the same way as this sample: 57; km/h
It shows 30; km/h
